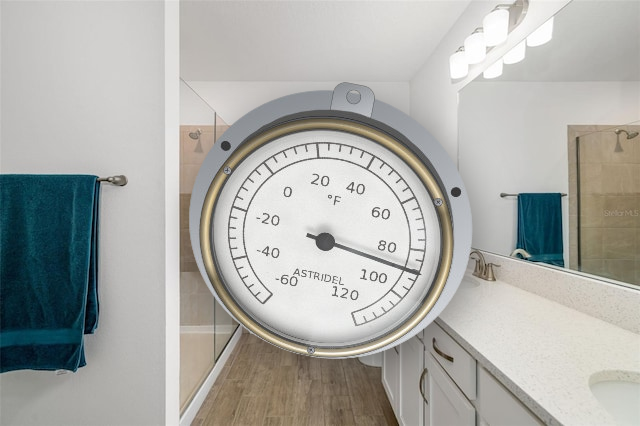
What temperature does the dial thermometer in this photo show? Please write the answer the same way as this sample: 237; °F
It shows 88; °F
